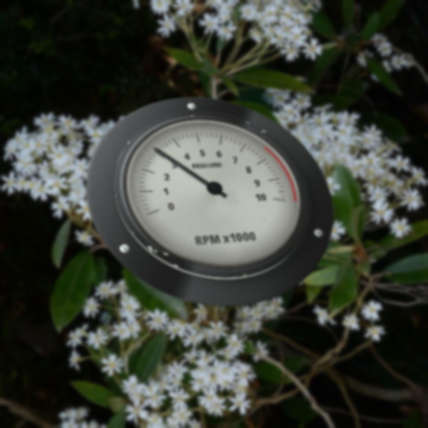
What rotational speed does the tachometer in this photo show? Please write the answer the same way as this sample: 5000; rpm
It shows 3000; rpm
